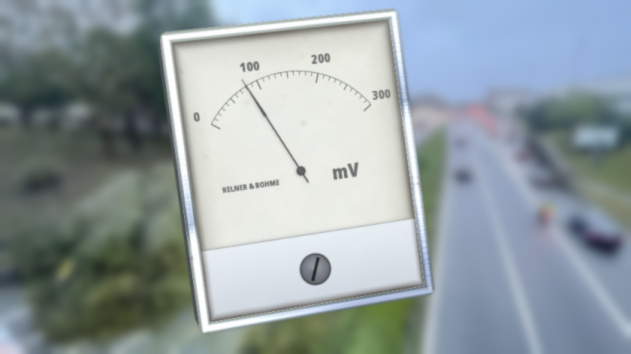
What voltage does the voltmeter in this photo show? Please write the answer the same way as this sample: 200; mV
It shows 80; mV
